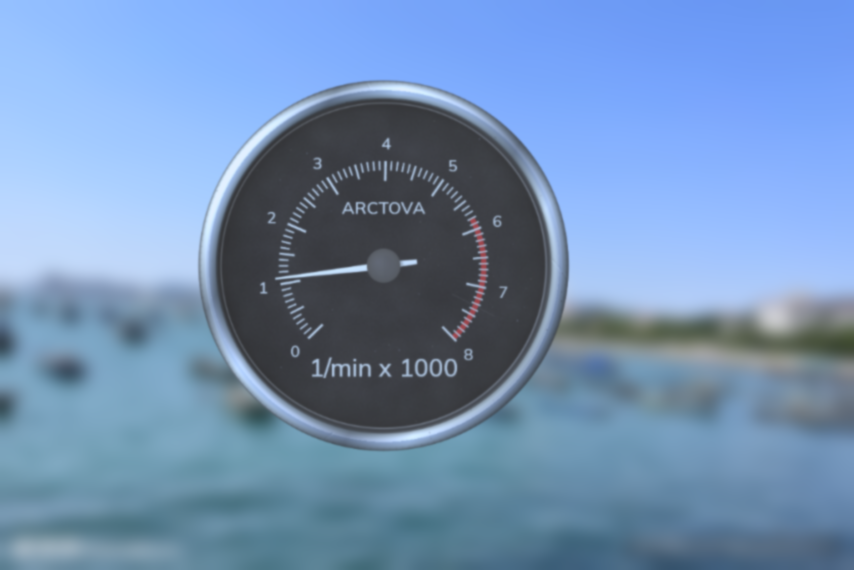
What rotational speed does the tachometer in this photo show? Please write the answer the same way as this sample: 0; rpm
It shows 1100; rpm
